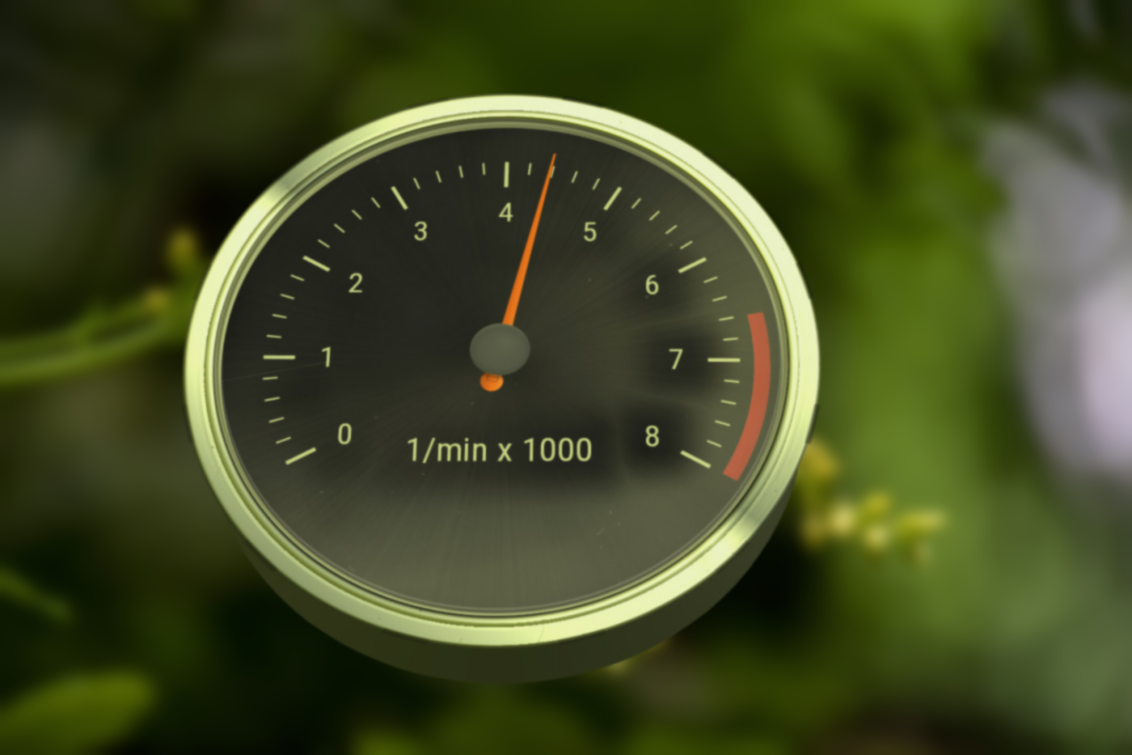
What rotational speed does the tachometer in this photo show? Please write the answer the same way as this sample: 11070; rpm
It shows 4400; rpm
